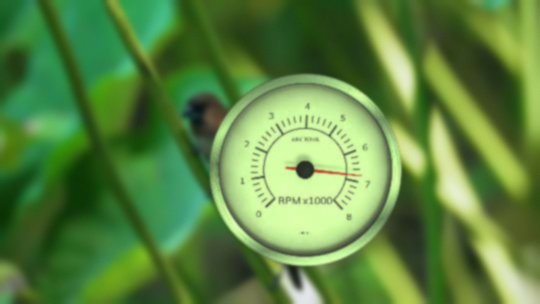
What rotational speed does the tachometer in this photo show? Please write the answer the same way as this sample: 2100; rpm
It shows 6800; rpm
